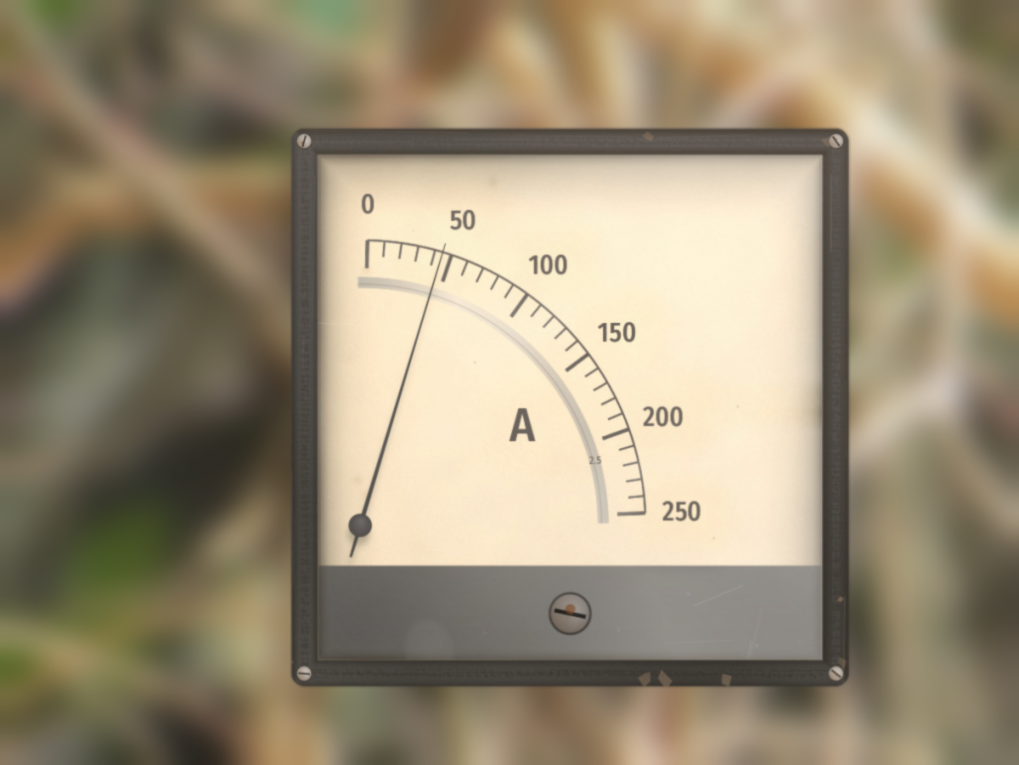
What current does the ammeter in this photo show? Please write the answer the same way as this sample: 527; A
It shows 45; A
